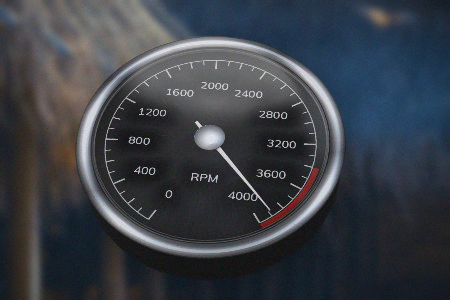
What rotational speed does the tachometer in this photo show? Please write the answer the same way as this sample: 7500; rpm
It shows 3900; rpm
